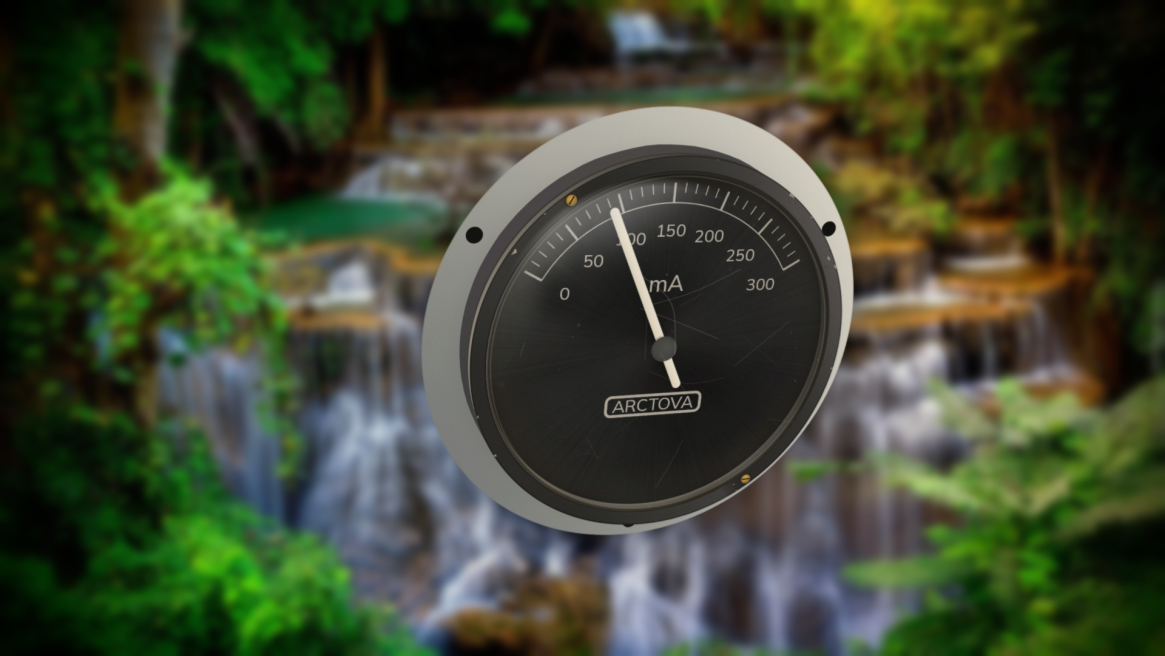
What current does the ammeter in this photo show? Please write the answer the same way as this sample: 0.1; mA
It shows 90; mA
